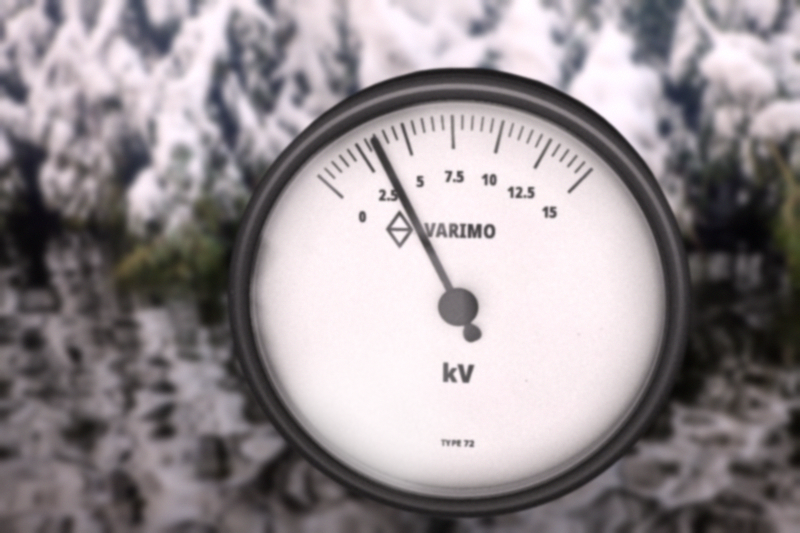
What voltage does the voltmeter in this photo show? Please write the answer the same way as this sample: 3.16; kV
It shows 3.5; kV
